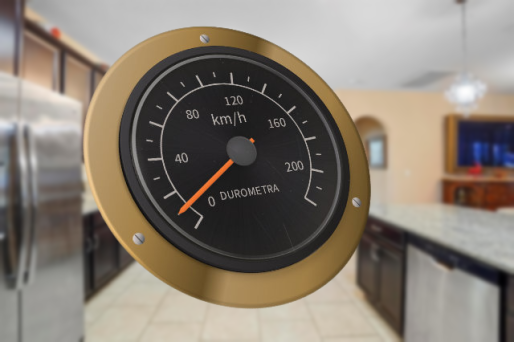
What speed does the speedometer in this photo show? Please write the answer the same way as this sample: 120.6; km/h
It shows 10; km/h
